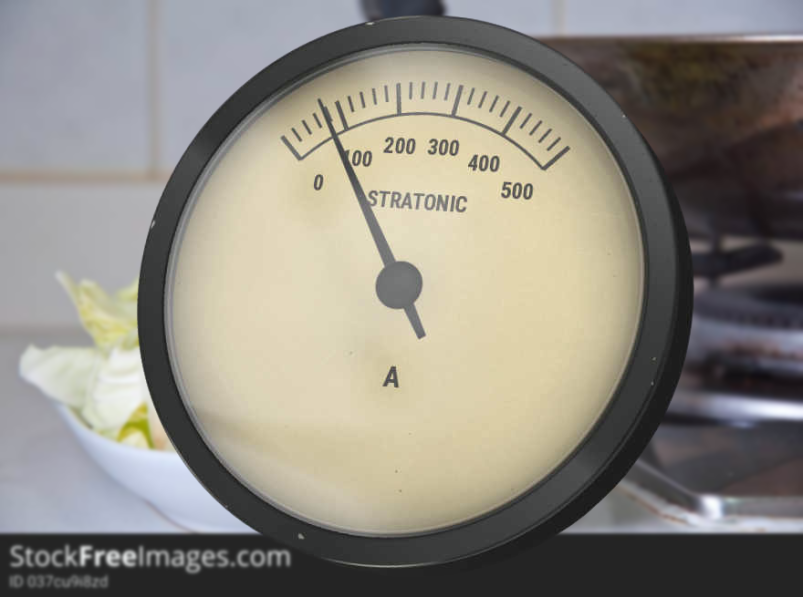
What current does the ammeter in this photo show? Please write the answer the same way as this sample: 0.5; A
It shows 80; A
